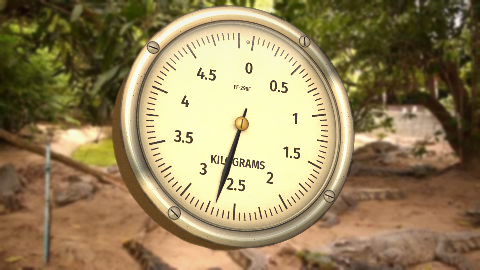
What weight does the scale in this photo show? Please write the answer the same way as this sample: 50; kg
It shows 2.7; kg
